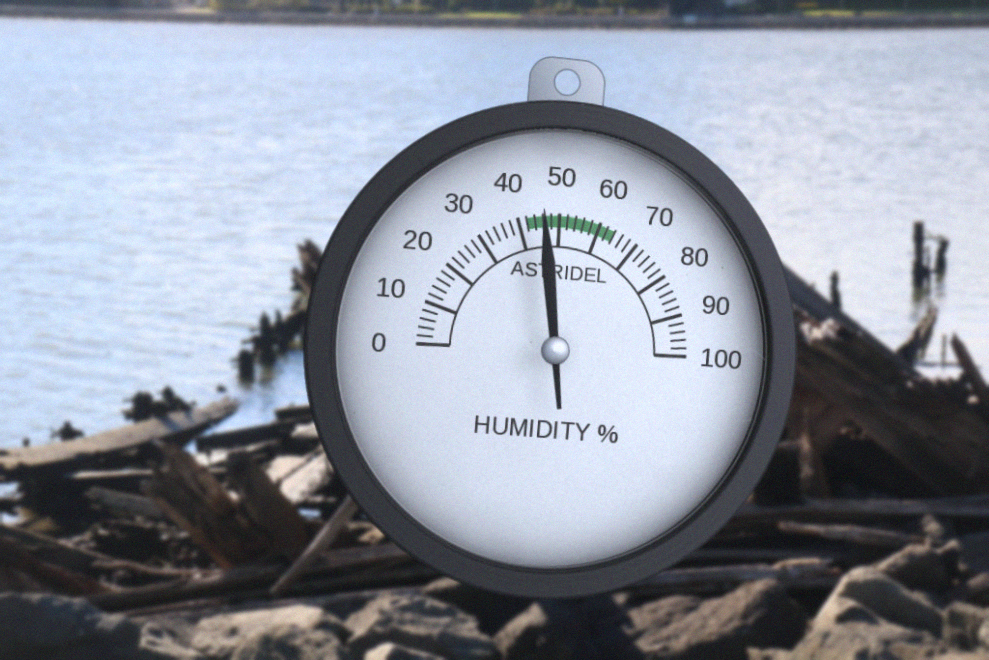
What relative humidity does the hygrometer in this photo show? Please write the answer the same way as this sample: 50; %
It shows 46; %
